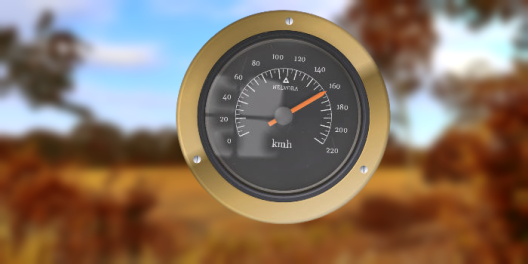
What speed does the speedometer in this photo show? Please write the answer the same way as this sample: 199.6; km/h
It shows 160; km/h
